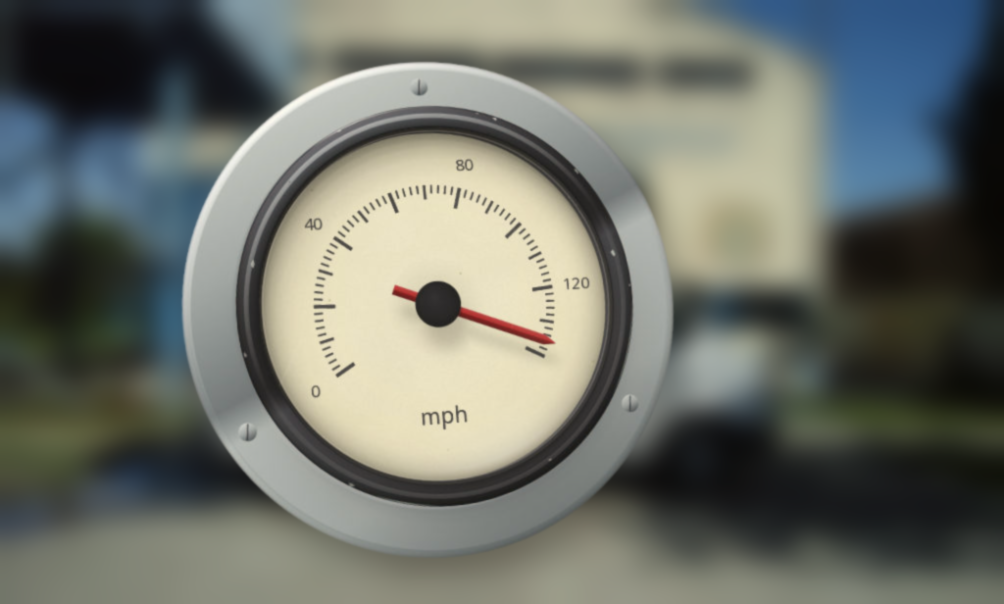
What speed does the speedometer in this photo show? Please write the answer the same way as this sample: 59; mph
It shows 136; mph
